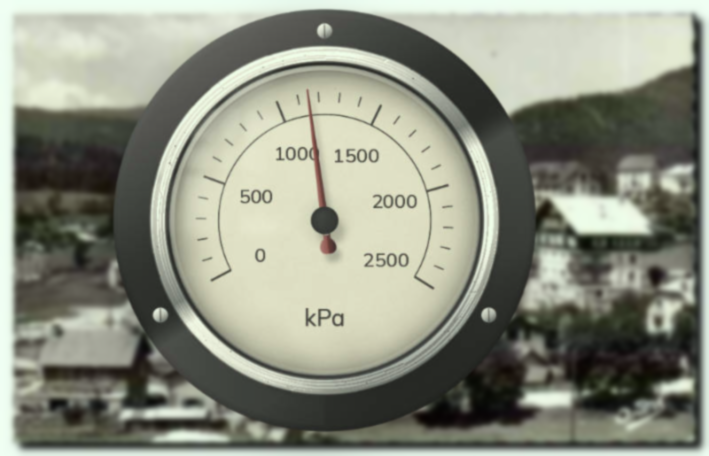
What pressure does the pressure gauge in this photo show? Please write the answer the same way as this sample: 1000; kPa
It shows 1150; kPa
